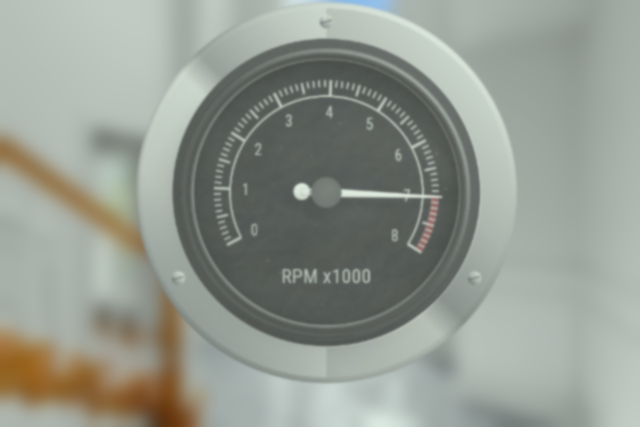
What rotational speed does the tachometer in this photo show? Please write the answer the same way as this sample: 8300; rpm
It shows 7000; rpm
